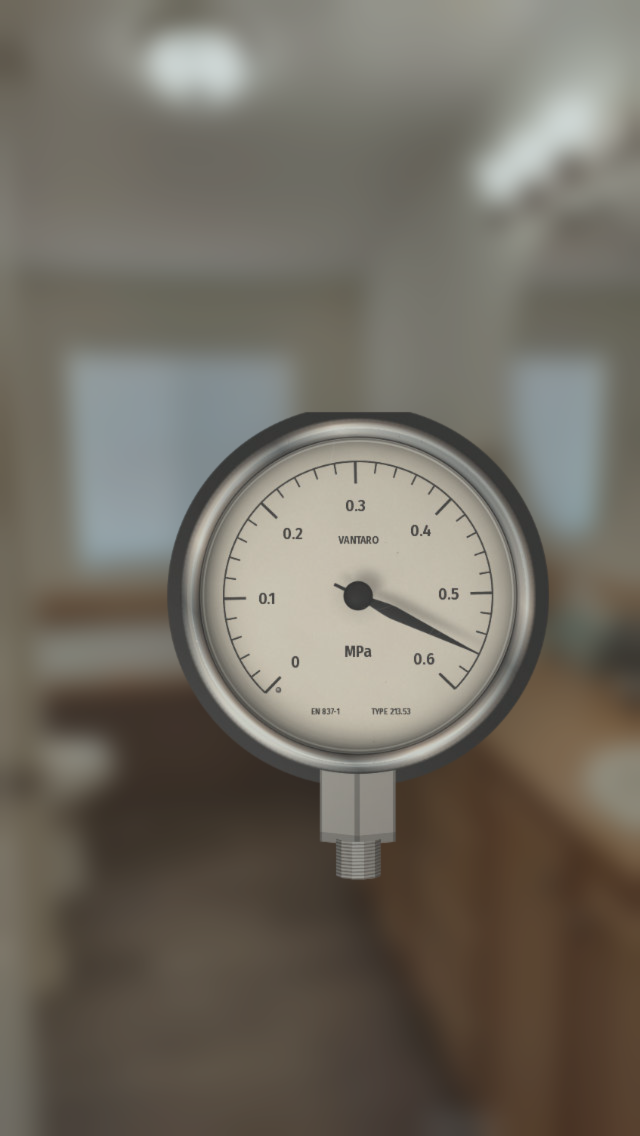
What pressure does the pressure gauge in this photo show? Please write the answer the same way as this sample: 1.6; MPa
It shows 0.56; MPa
